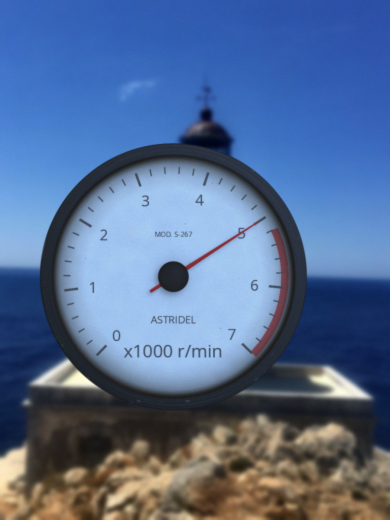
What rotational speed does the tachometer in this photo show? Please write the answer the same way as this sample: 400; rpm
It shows 5000; rpm
